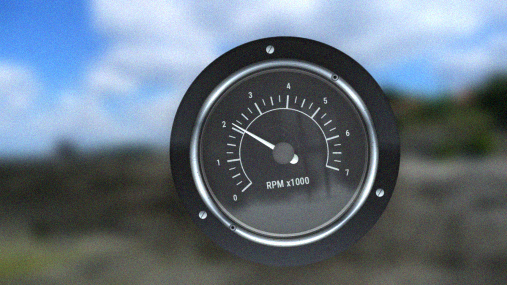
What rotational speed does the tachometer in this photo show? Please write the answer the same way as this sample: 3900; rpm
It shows 2125; rpm
